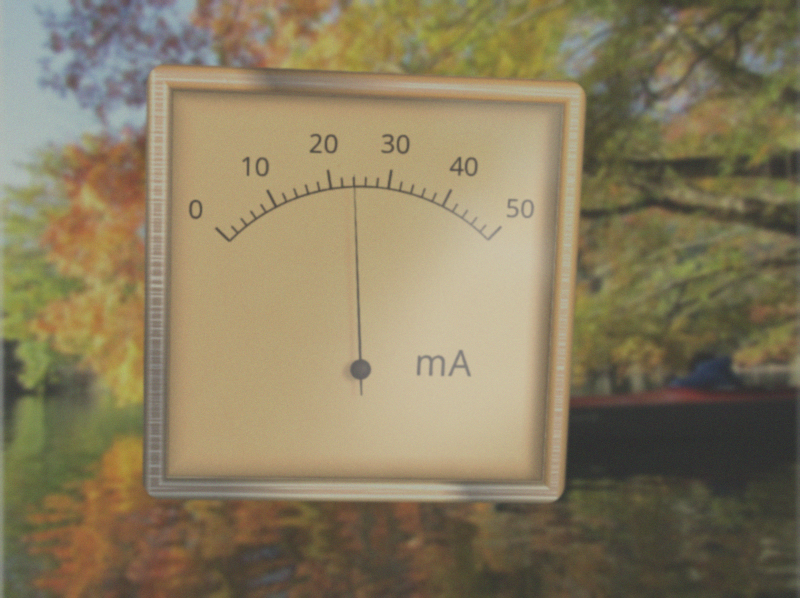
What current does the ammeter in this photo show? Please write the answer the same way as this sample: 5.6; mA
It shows 24; mA
